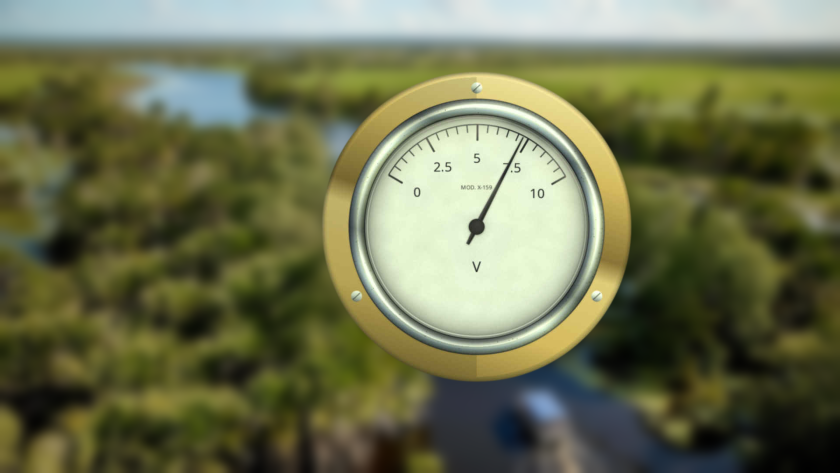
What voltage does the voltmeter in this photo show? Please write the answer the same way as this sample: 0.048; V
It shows 7.25; V
